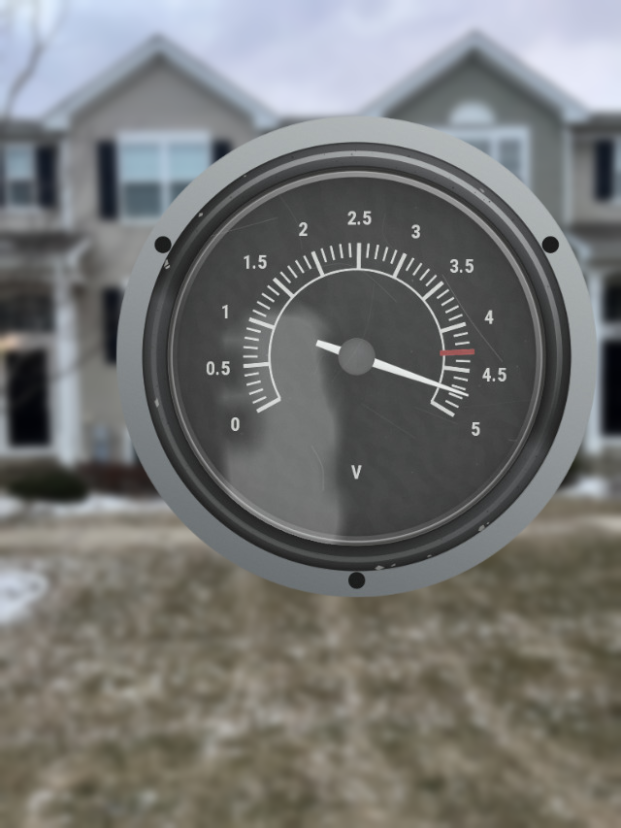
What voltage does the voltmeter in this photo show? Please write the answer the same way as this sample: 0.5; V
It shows 4.75; V
